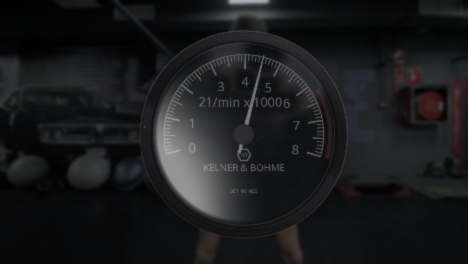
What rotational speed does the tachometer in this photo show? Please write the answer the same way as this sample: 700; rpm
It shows 4500; rpm
